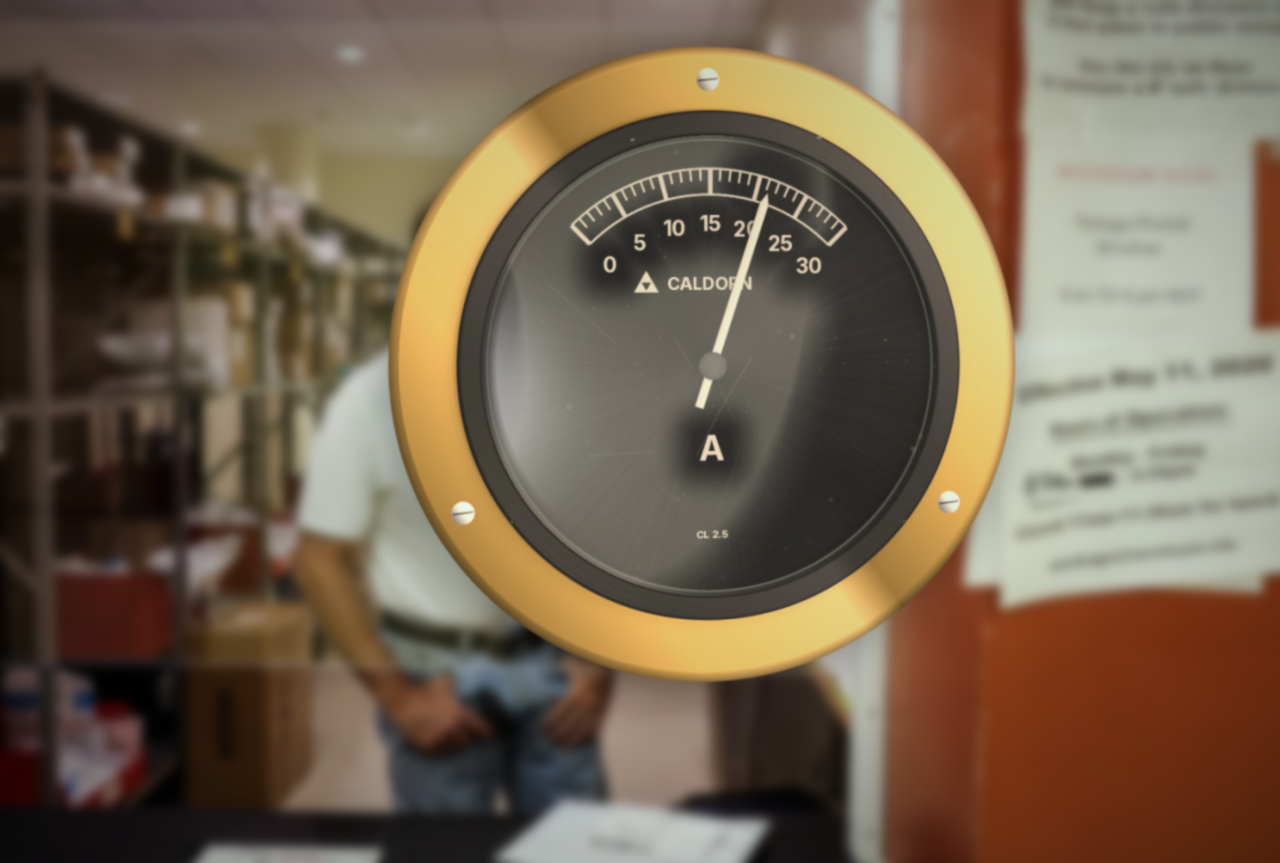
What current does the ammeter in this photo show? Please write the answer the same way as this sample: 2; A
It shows 21; A
